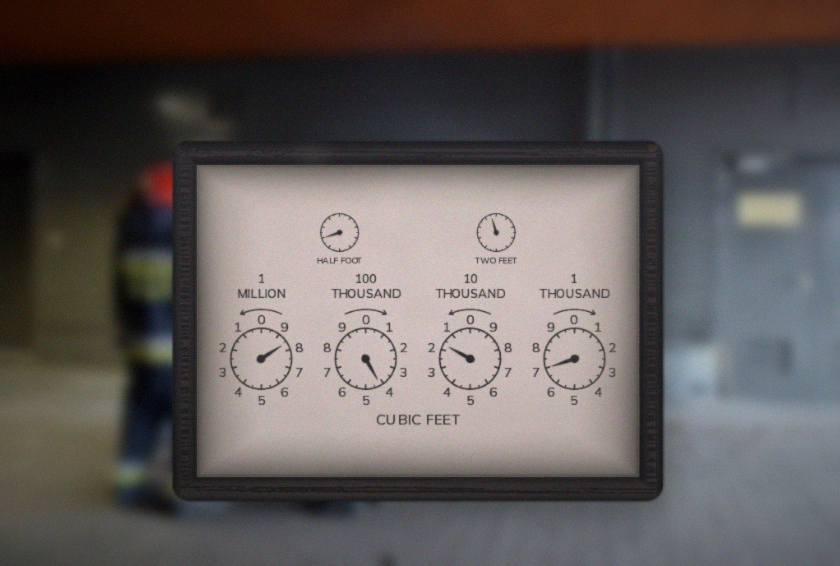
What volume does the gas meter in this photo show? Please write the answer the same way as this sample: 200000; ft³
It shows 841700; ft³
